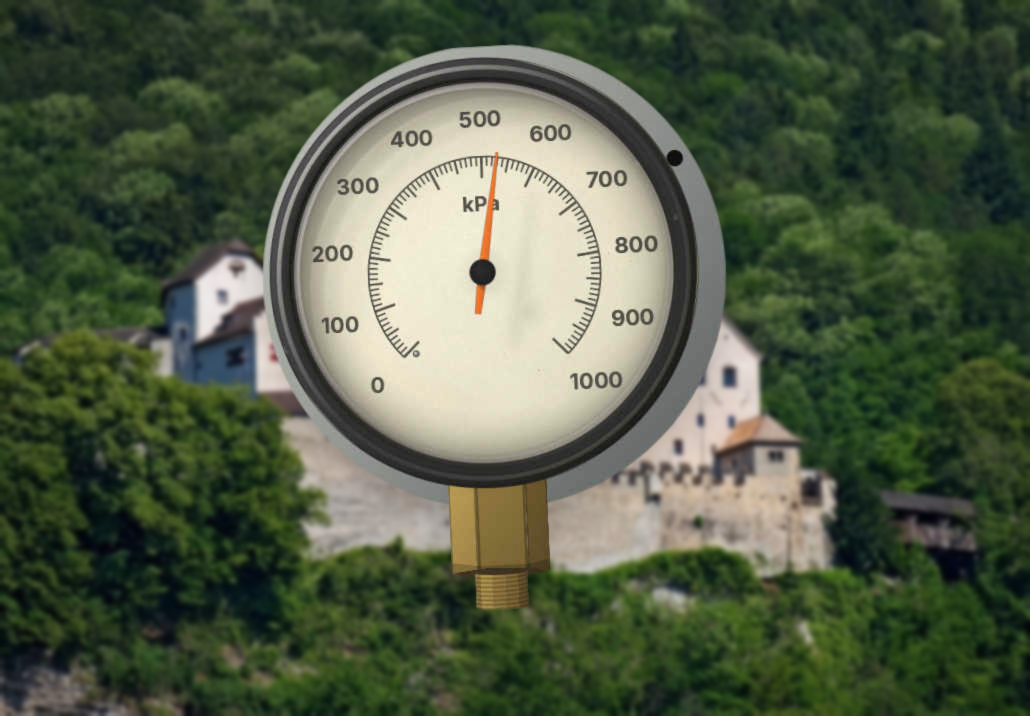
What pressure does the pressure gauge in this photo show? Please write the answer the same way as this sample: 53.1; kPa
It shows 530; kPa
